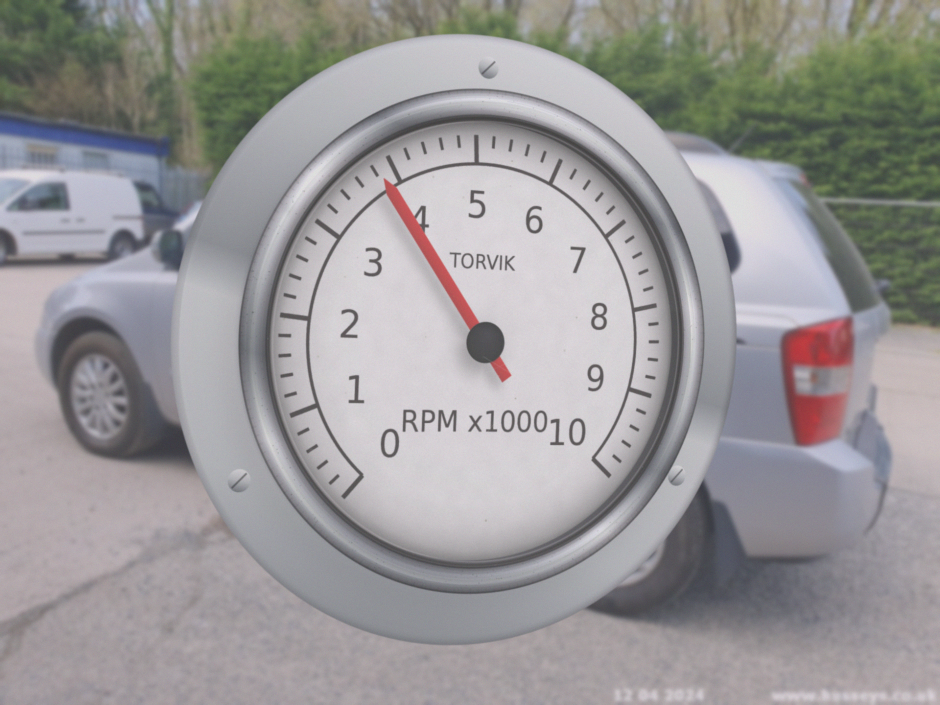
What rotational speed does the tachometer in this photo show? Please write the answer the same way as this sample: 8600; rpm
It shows 3800; rpm
